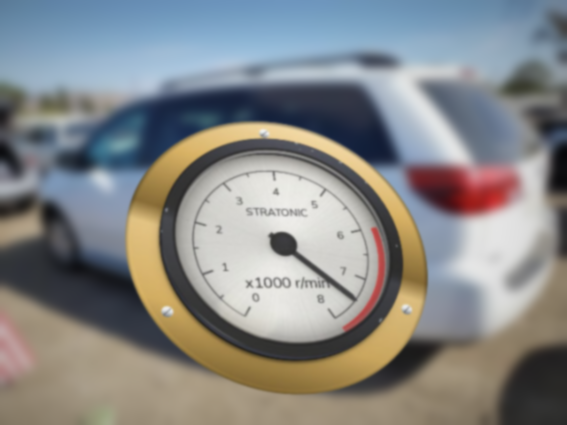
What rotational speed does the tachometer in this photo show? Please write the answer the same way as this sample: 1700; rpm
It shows 7500; rpm
